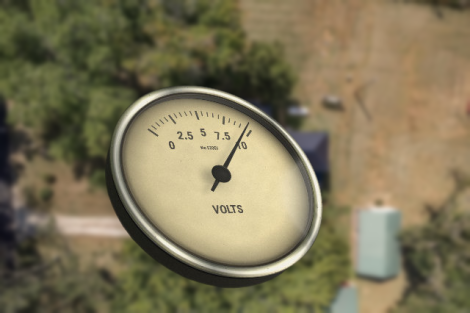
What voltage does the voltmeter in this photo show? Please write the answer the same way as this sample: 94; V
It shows 9.5; V
